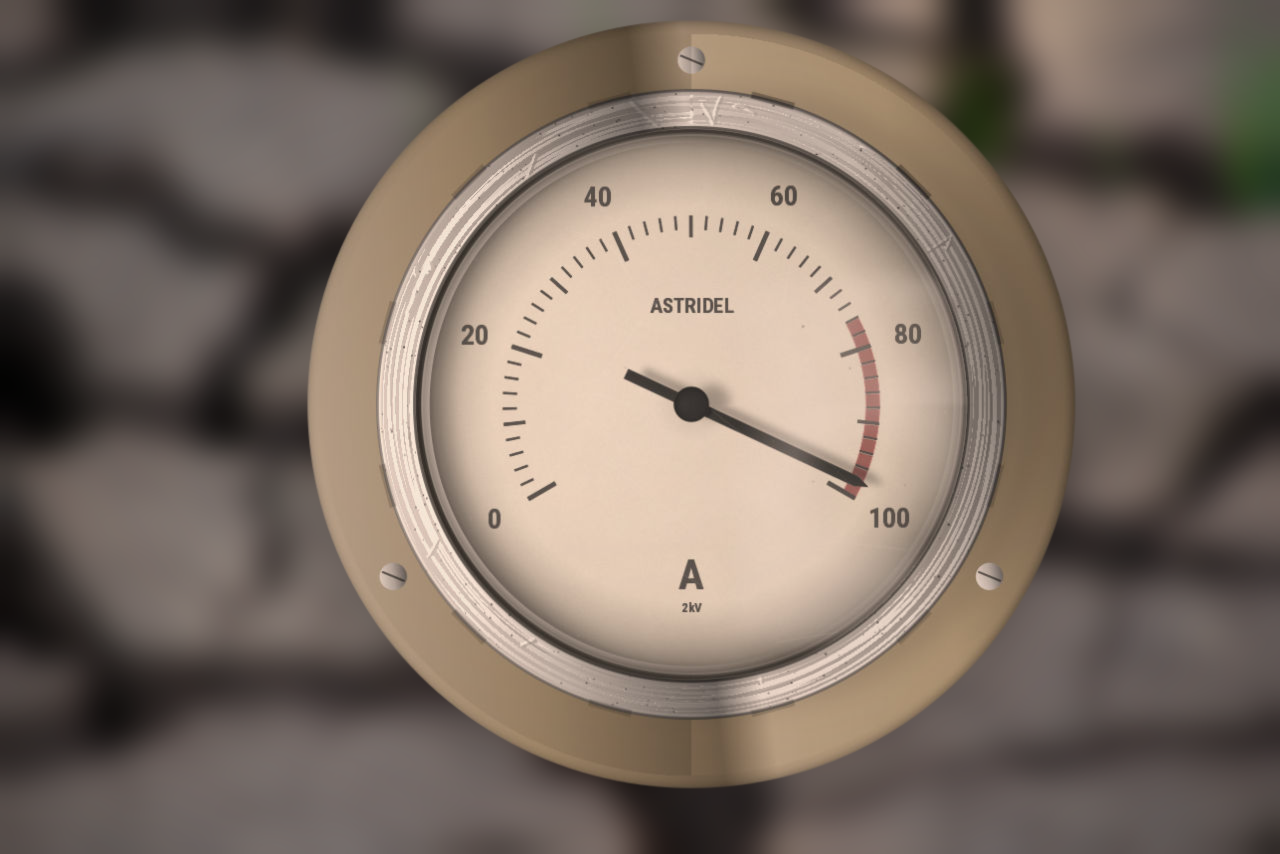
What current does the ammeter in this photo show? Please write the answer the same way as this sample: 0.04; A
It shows 98; A
